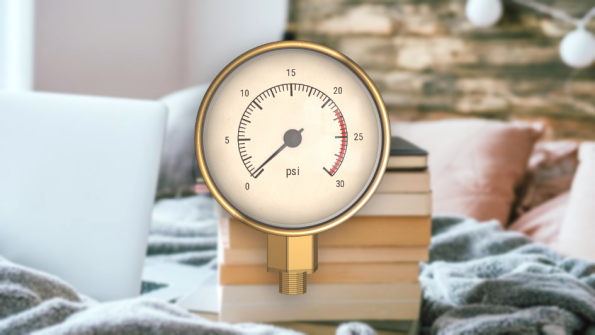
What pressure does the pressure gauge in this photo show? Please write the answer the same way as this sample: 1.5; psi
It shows 0.5; psi
